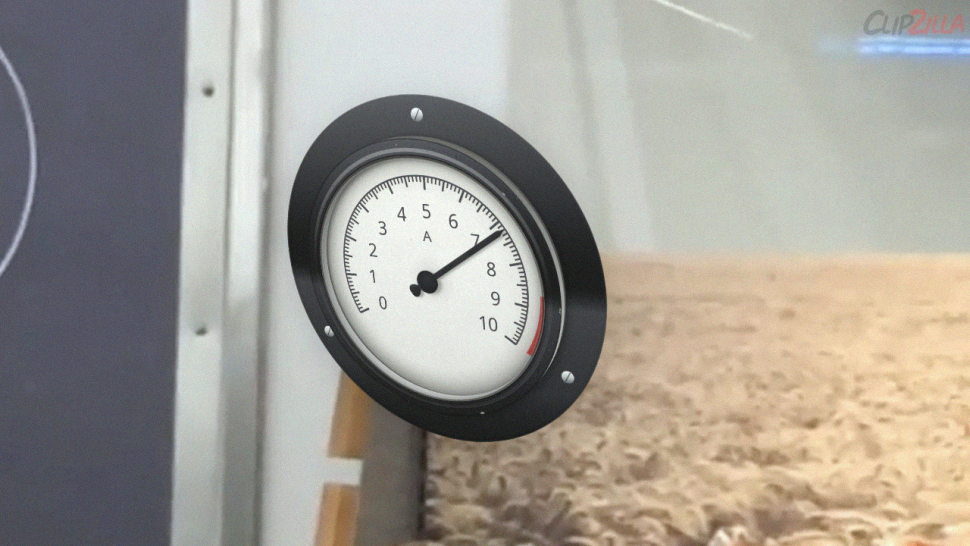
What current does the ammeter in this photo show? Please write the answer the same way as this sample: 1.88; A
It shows 7.2; A
